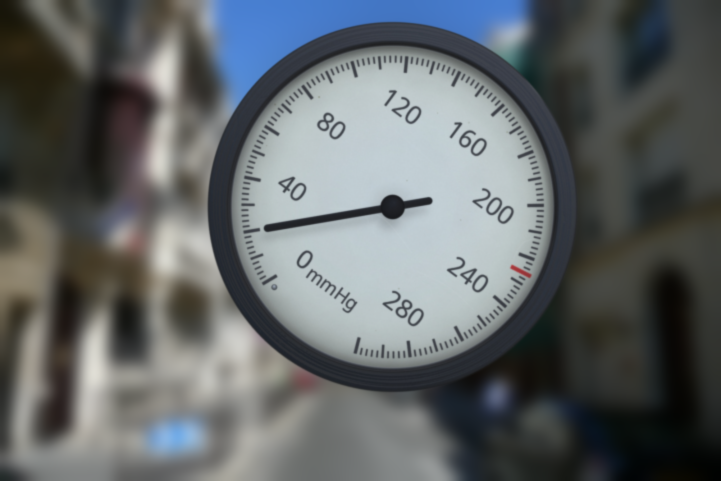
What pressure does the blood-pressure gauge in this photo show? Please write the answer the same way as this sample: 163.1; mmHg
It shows 20; mmHg
